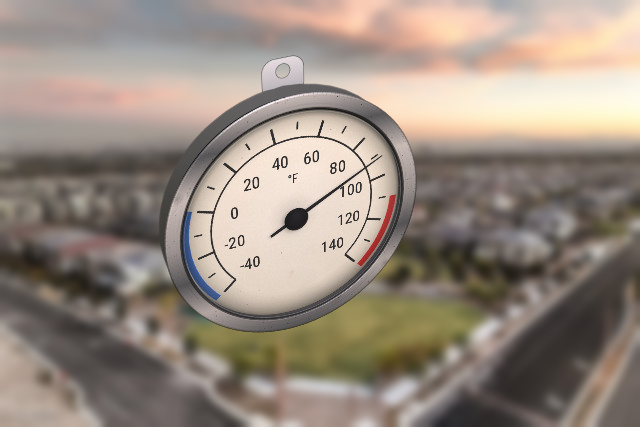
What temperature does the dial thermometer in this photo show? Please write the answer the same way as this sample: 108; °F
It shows 90; °F
